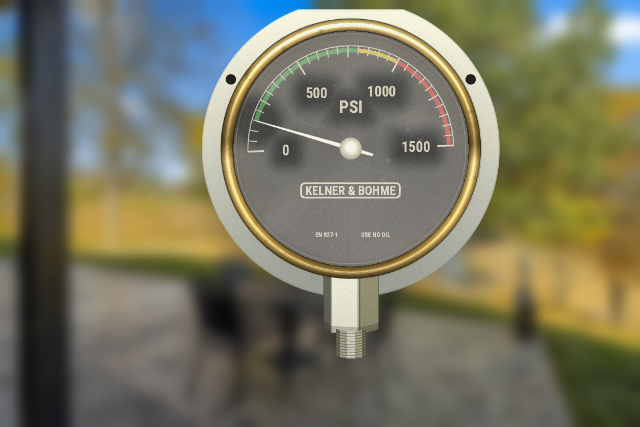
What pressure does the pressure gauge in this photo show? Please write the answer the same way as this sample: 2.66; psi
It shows 150; psi
